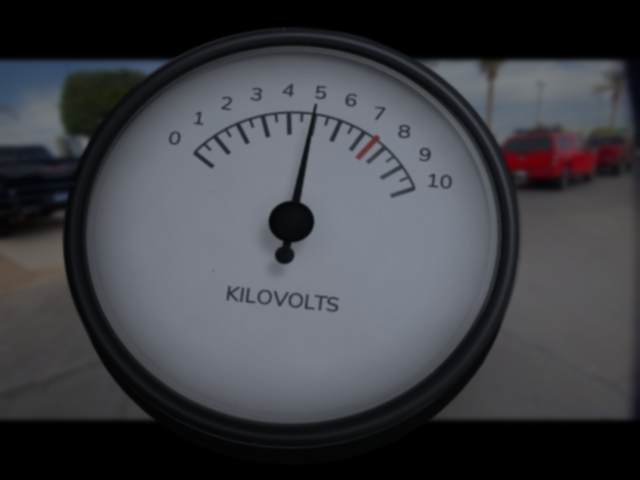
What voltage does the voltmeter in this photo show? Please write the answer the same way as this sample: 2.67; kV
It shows 5; kV
